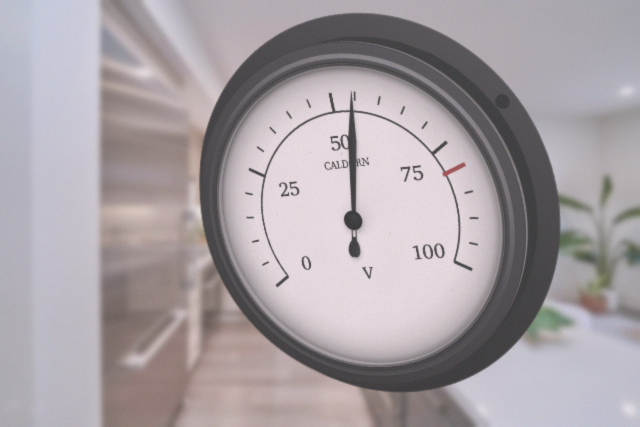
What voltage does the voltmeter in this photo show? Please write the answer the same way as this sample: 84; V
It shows 55; V
